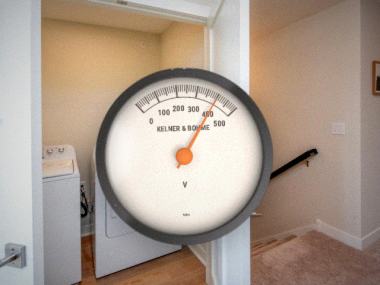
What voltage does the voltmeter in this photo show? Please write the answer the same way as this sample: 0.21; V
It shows 400; V
